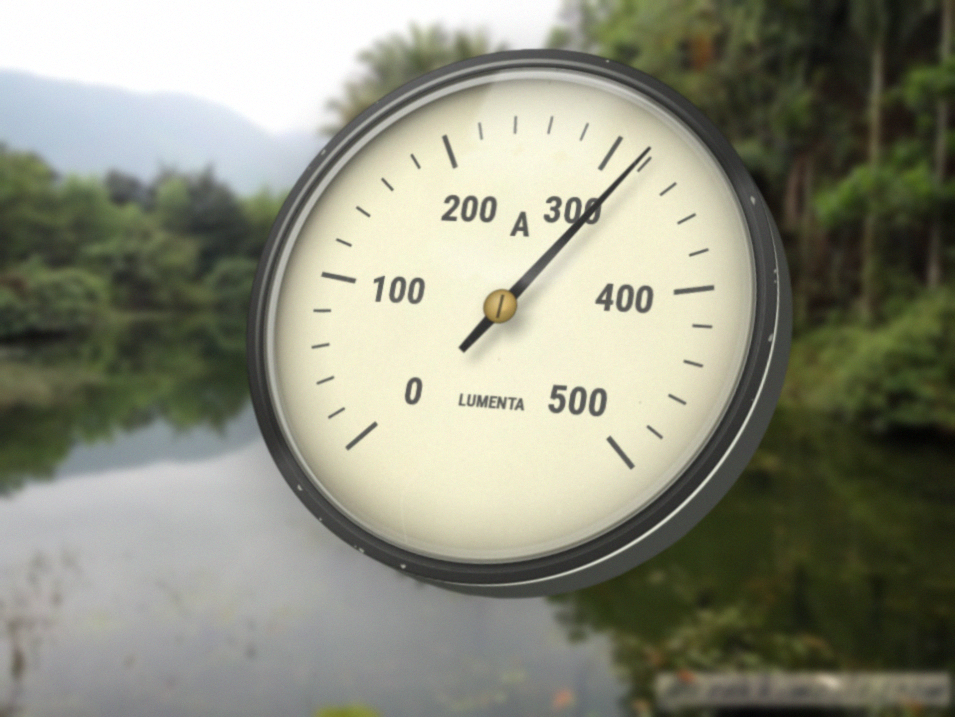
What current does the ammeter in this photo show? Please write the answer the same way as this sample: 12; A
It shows 320; A
